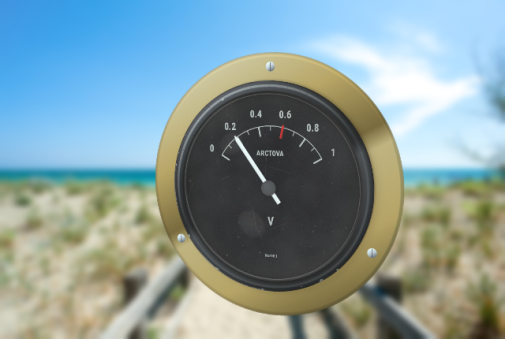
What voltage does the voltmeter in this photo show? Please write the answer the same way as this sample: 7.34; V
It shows 0.2; V
